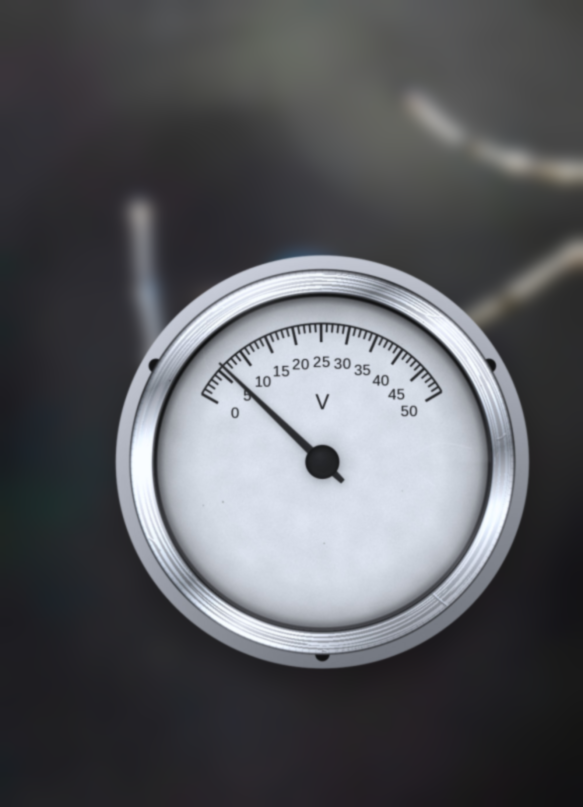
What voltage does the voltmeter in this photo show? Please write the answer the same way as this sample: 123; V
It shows 6; V
